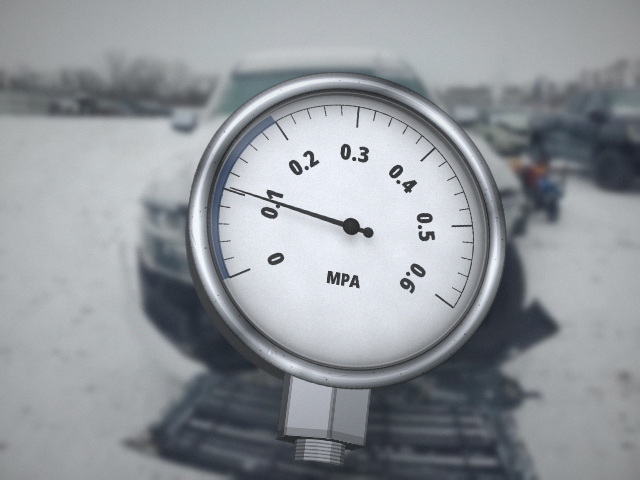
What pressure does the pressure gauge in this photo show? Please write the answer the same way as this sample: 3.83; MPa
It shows 0.1; MPa
